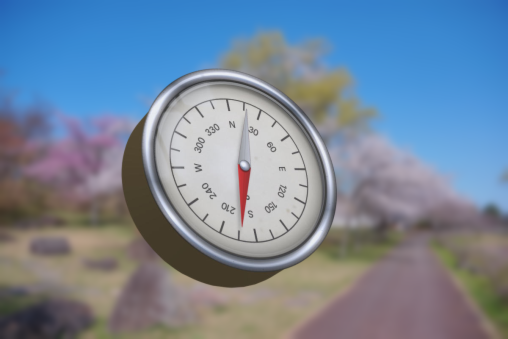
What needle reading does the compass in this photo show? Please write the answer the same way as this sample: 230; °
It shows 195; °
